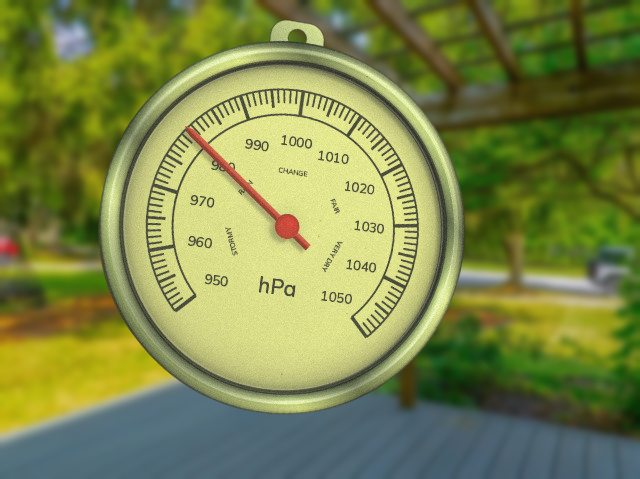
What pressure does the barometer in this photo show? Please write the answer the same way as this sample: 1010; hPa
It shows 980; hPa
